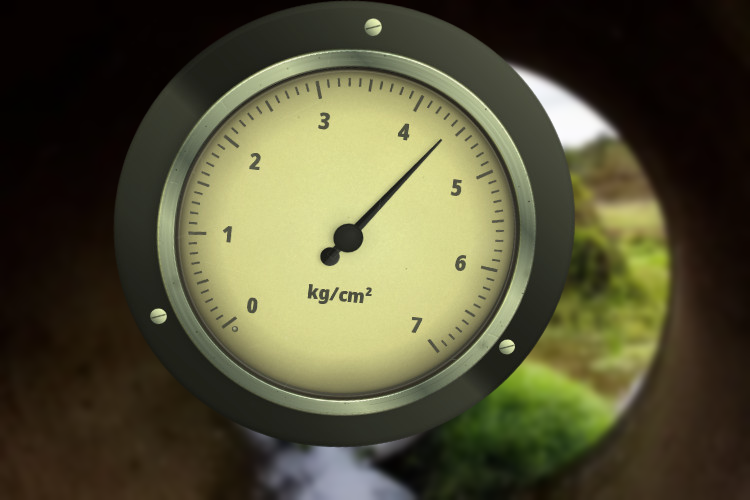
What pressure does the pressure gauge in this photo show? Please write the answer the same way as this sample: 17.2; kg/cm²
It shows 4.4; kg/cm²
